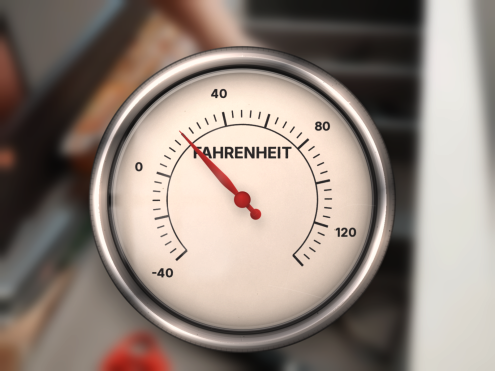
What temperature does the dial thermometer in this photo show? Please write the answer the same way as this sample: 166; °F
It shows 20; °F
